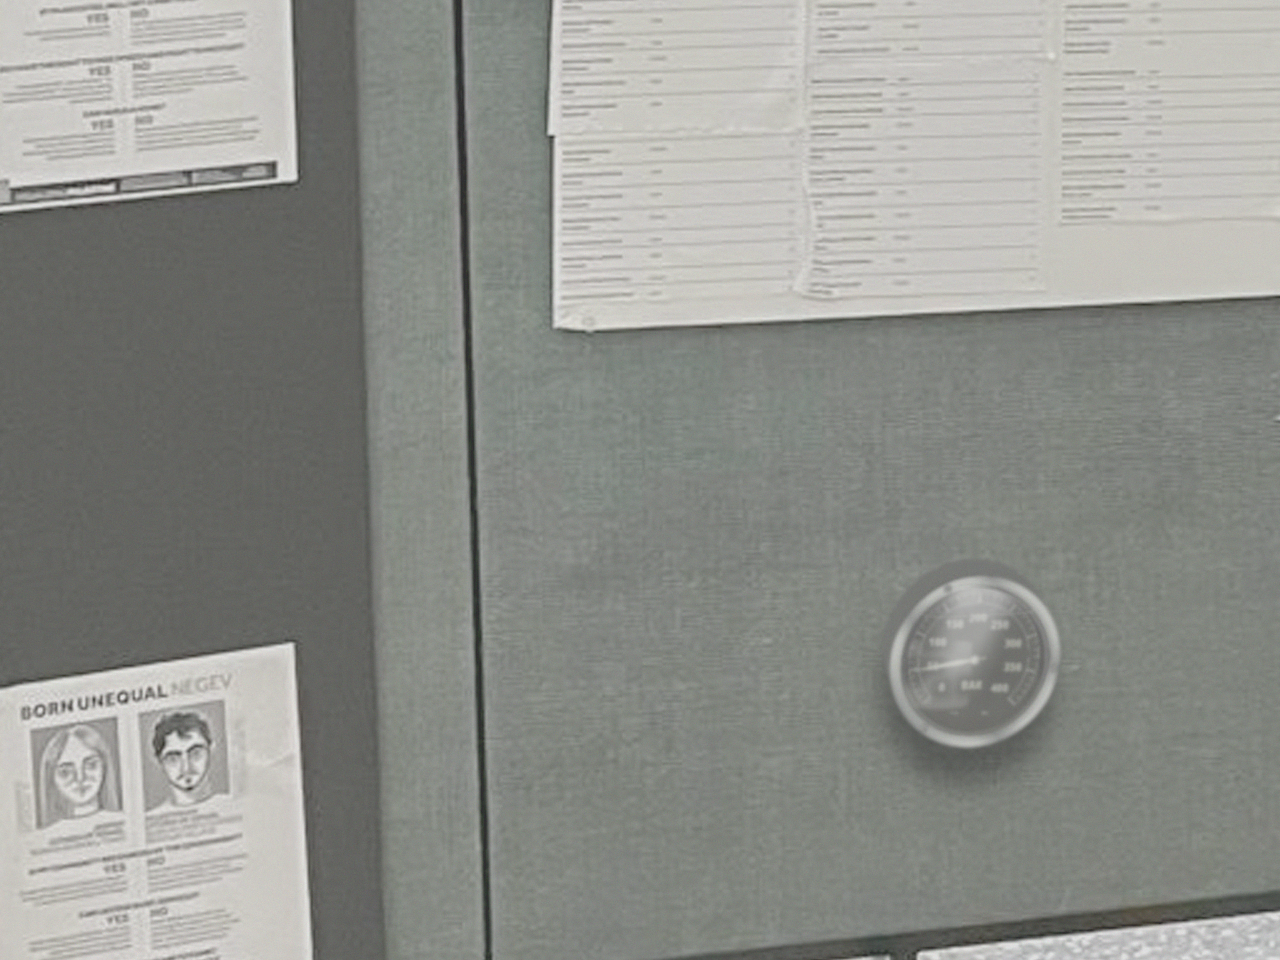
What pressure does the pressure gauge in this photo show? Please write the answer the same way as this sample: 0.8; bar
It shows 50; bar
